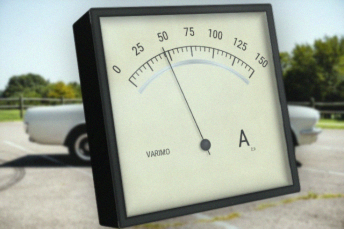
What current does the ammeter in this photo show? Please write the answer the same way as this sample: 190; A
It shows 45; A
